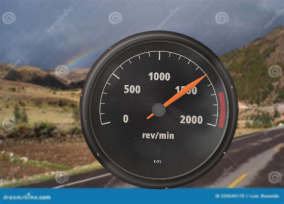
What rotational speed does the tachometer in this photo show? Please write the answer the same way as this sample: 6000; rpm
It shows 1500; rpm
